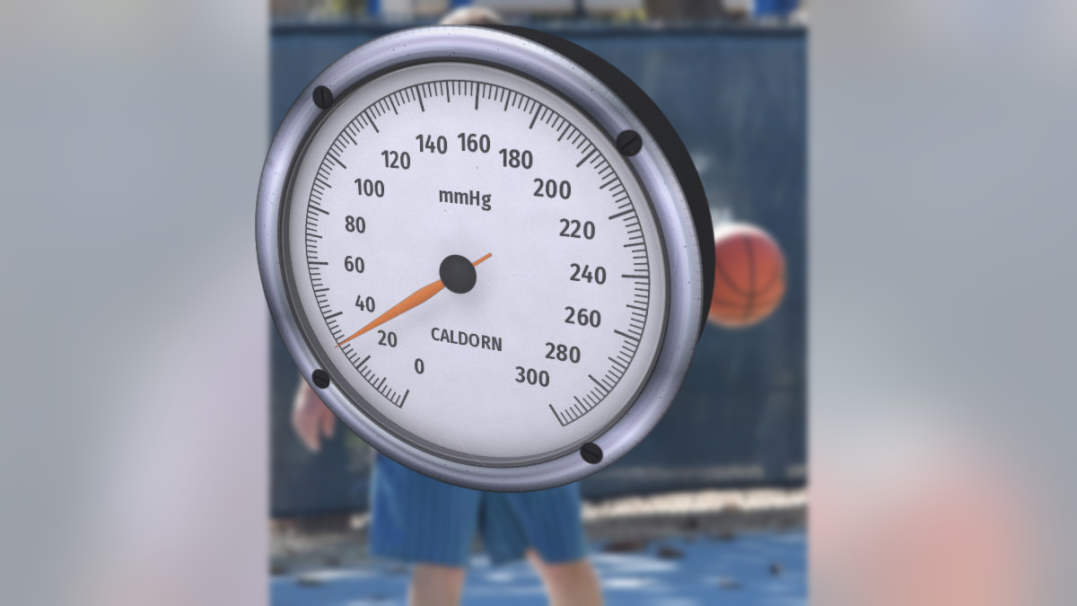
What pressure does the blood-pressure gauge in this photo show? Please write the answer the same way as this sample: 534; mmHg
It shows 30; mmHg
